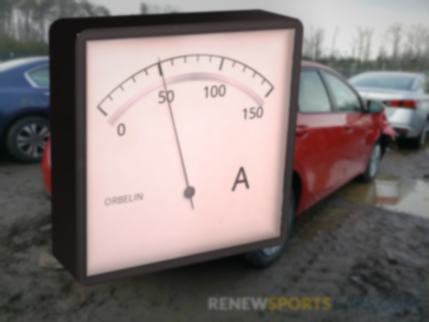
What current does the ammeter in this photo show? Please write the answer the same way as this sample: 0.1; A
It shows 50; A
